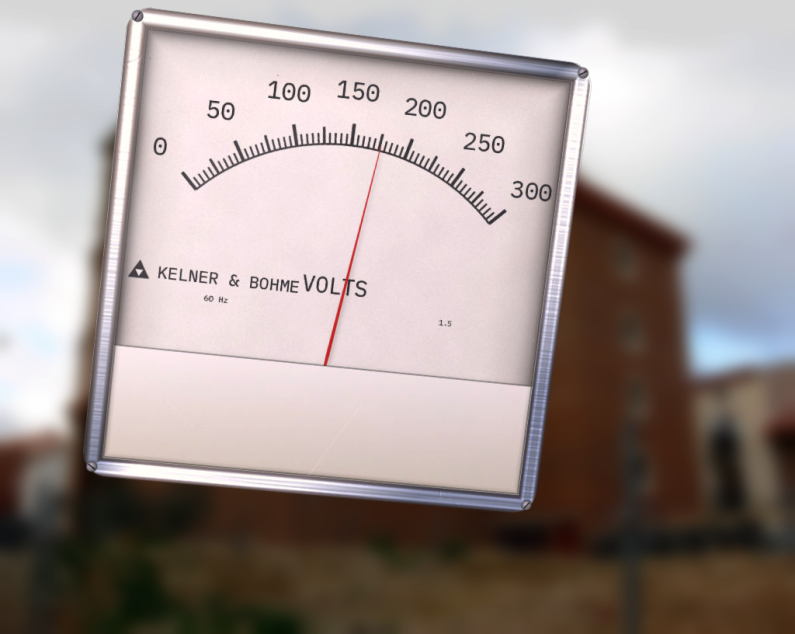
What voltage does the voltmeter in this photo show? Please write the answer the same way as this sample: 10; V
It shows 175; V
